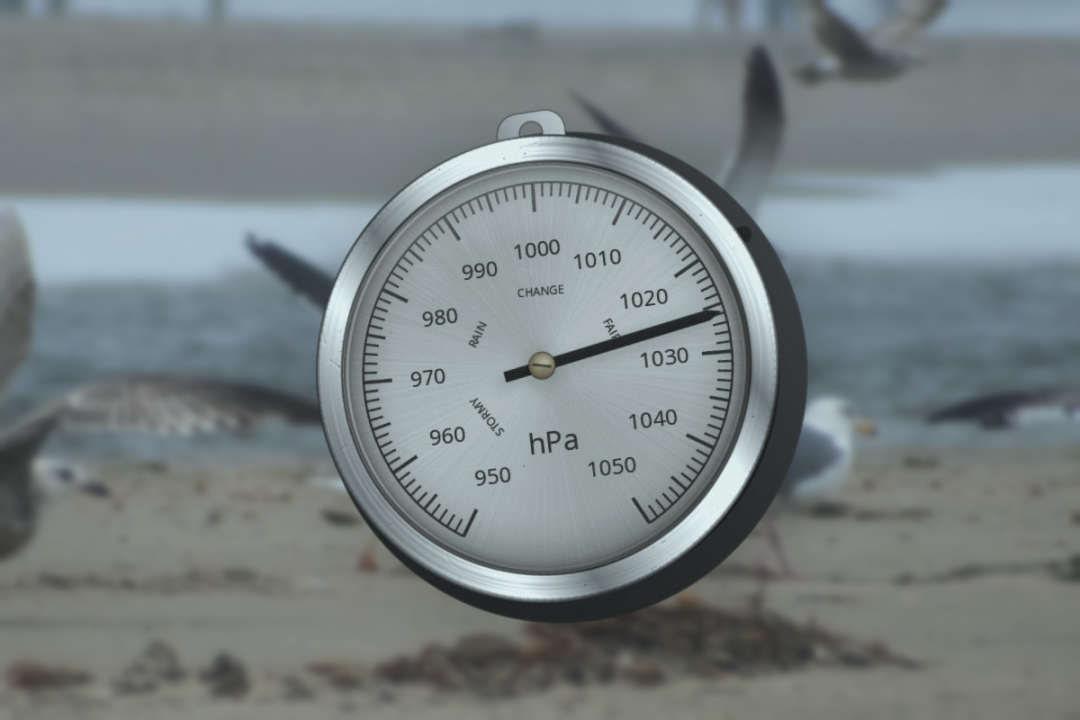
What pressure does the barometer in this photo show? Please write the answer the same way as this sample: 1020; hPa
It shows 1026; hPa
